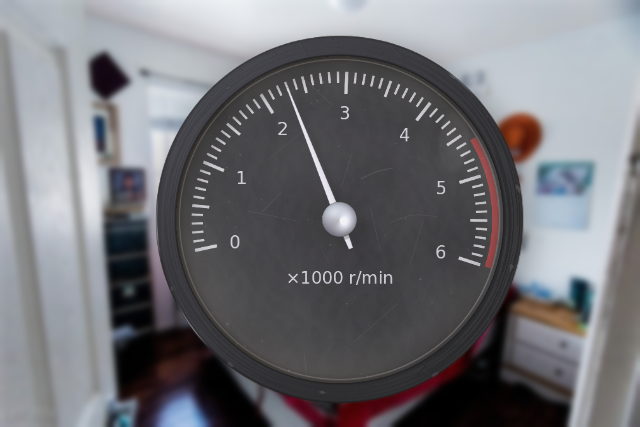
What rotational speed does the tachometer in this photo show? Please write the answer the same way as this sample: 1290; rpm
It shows 2300; rpm
